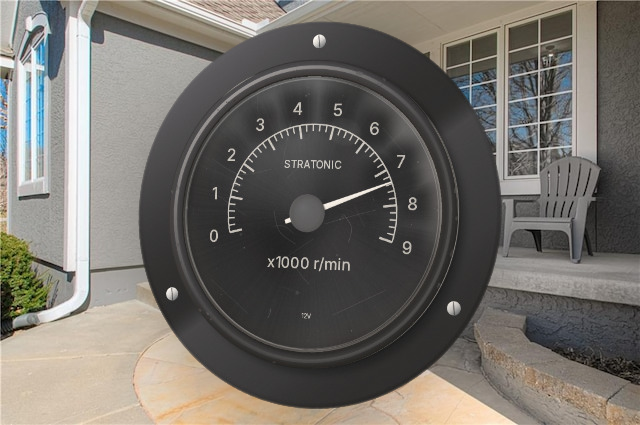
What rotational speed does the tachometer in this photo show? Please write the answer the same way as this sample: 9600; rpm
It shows 7400; rpm
